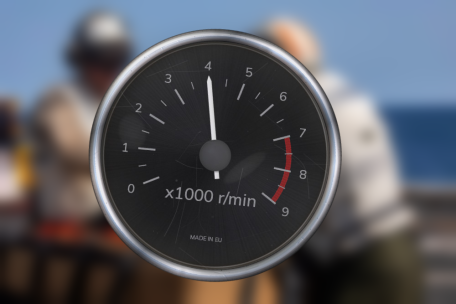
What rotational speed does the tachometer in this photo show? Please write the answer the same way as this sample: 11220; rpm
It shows 4000; rpm
